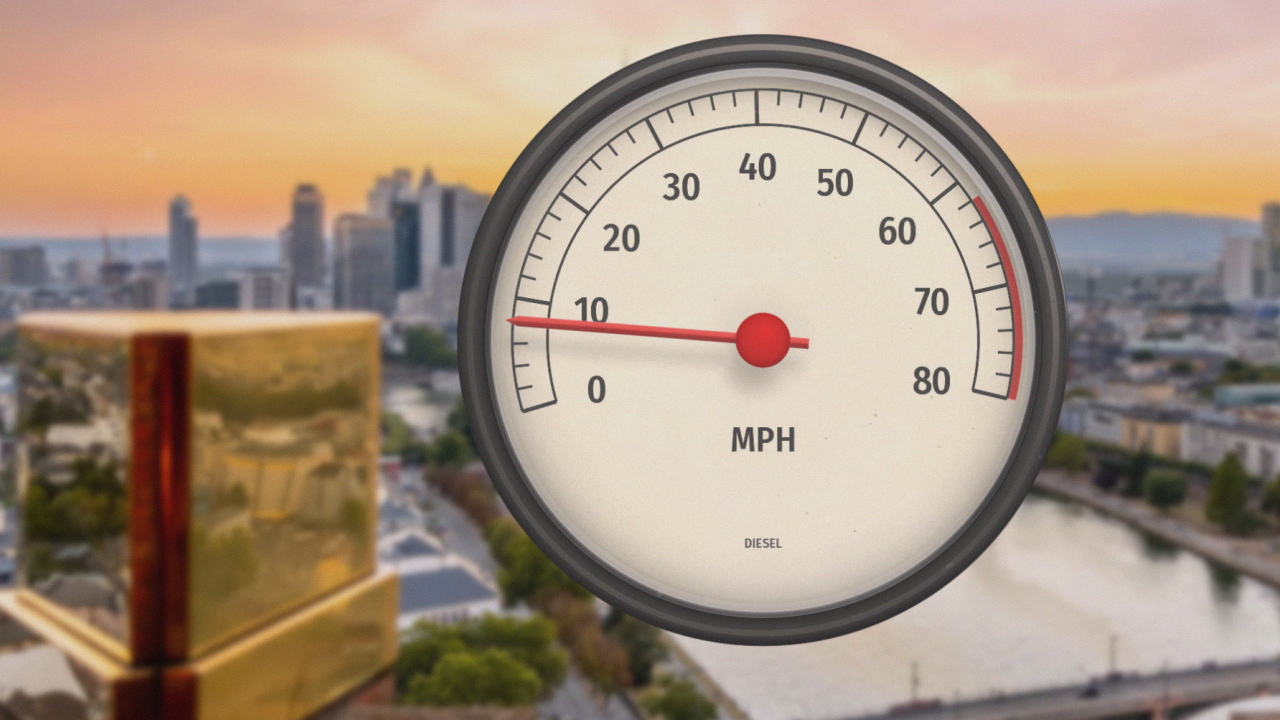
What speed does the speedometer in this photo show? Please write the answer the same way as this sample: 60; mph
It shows 8; mph
